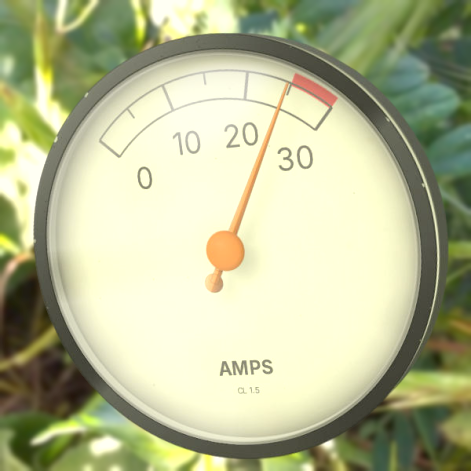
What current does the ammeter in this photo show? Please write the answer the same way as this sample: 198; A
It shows 25; A
